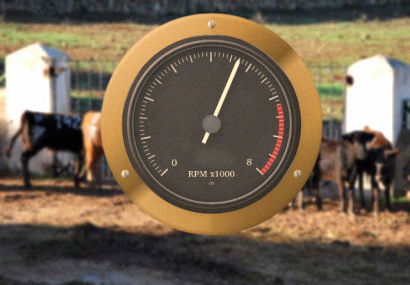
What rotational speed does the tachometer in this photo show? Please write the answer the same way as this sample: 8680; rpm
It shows 4700; rpm
